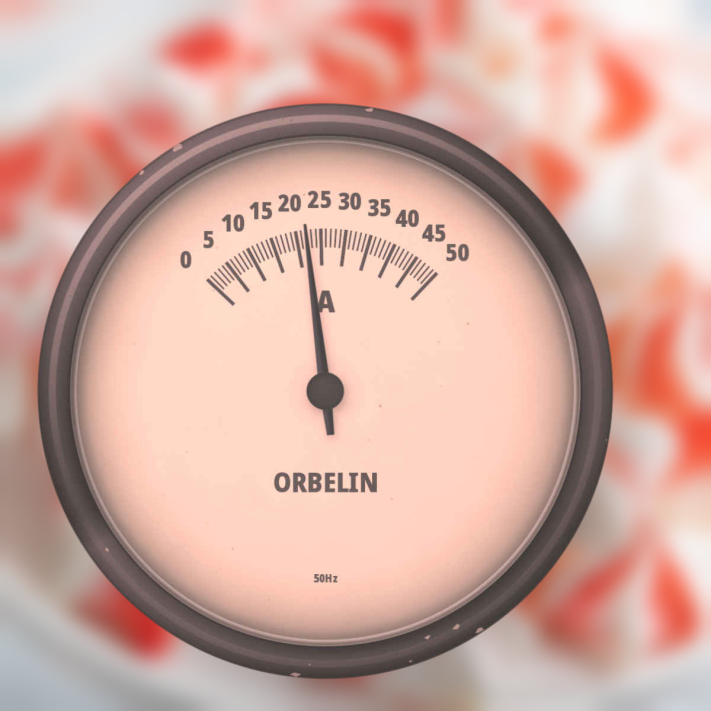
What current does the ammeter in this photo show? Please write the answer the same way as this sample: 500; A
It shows 22; A
